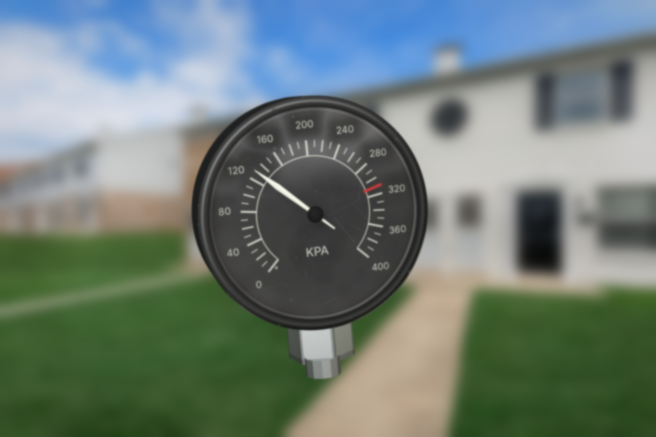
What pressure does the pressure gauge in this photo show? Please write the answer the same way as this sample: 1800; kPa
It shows 130; kPa
